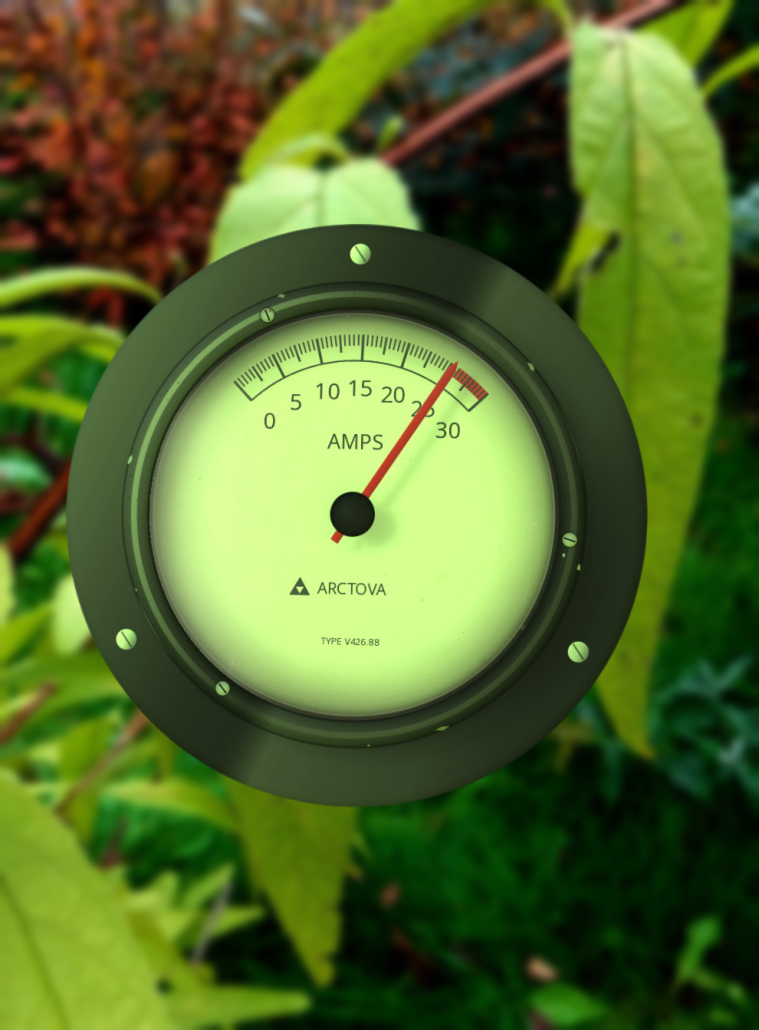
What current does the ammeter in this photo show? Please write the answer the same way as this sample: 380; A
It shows 25.5; A
